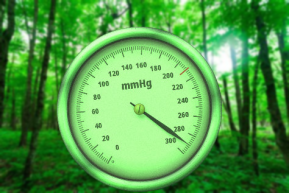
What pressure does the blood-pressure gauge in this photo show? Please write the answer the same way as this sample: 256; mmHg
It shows 290; mmHg
